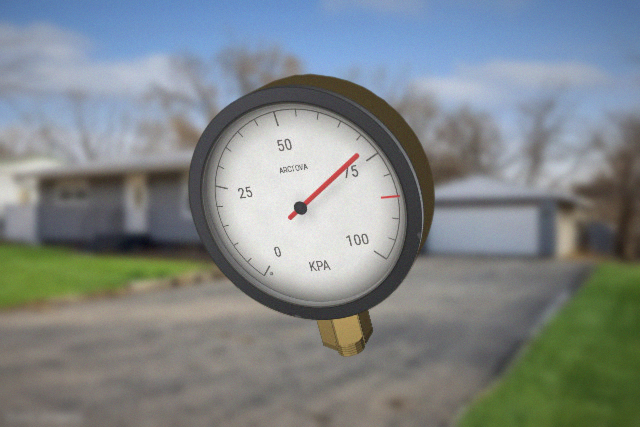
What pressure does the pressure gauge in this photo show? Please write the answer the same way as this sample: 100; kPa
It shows 72.5; kPa
